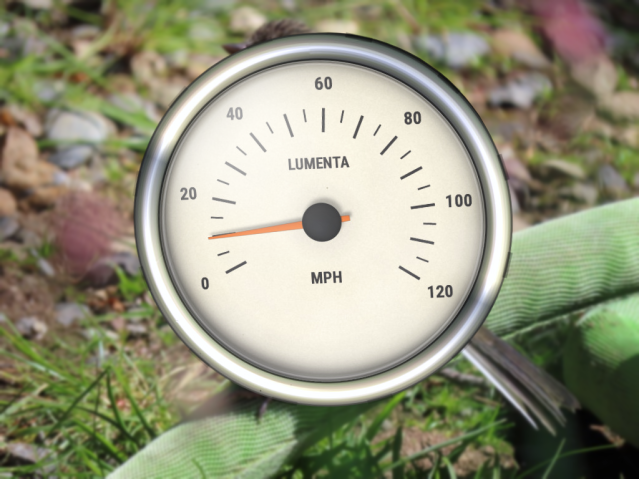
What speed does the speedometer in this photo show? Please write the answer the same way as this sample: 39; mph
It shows 10; mph
